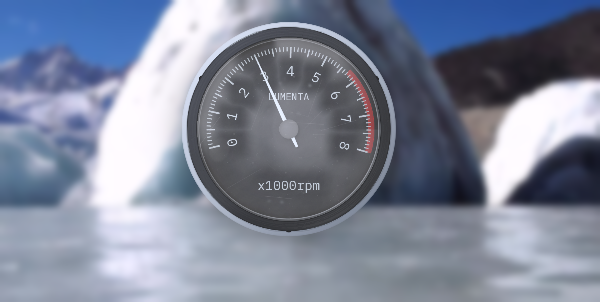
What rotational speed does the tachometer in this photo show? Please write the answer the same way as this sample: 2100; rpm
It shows 3000; rpm
